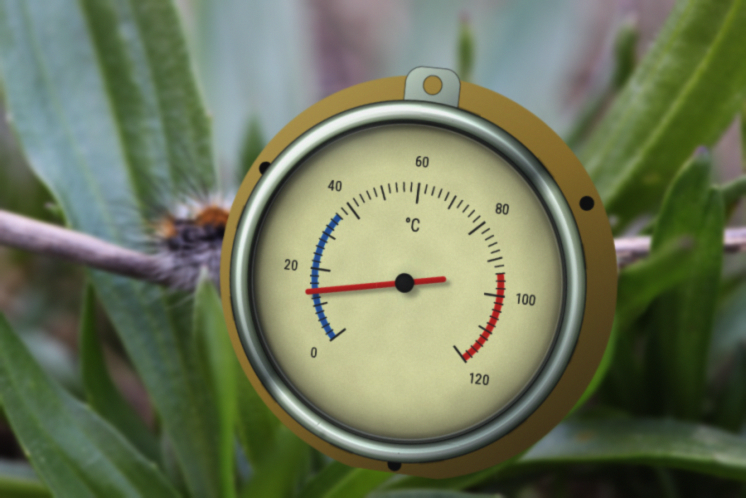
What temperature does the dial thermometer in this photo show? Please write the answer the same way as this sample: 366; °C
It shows 14; °C
